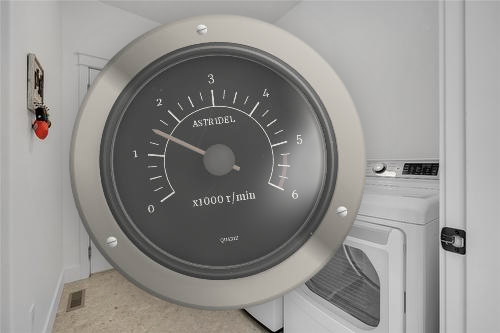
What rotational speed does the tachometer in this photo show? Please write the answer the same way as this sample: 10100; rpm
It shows 1500; rpm
